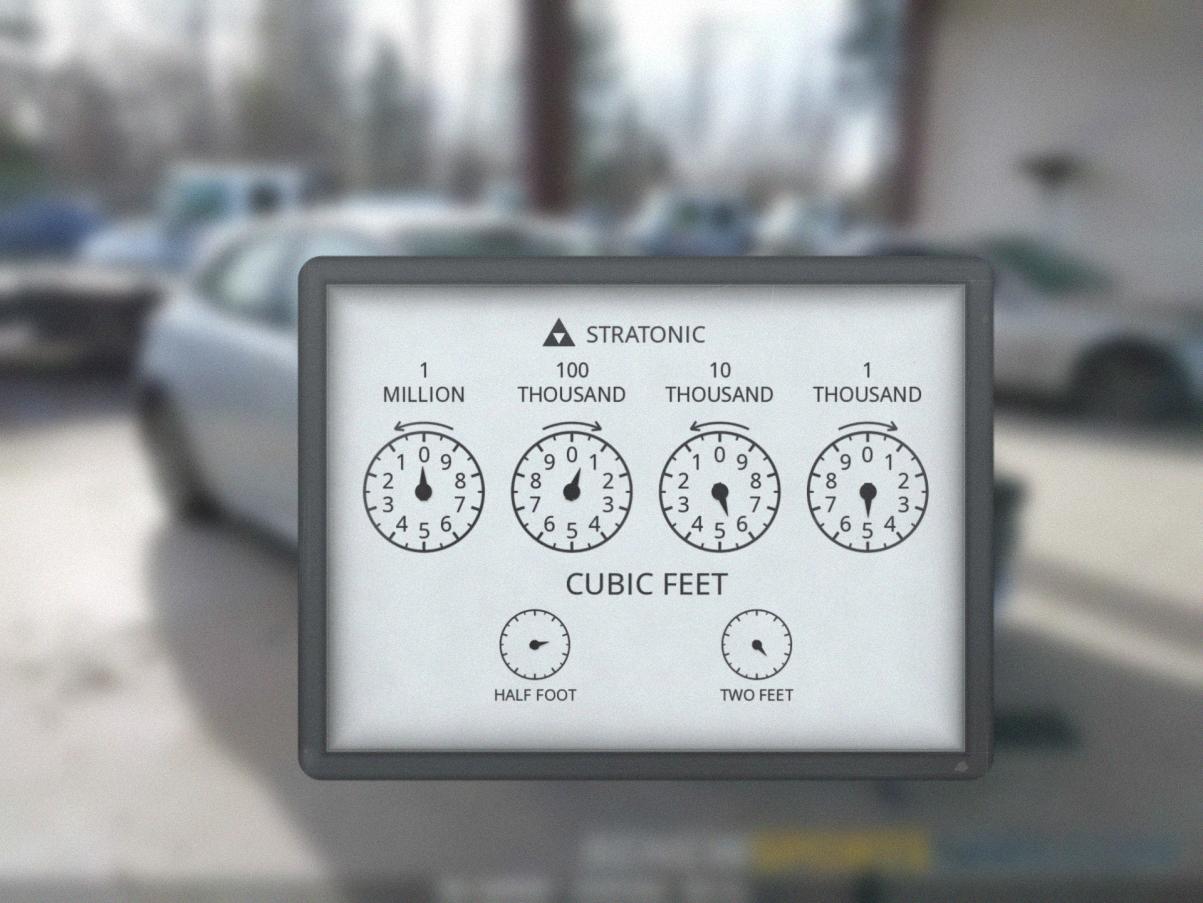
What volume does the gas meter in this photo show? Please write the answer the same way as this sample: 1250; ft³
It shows 5500; ft³
